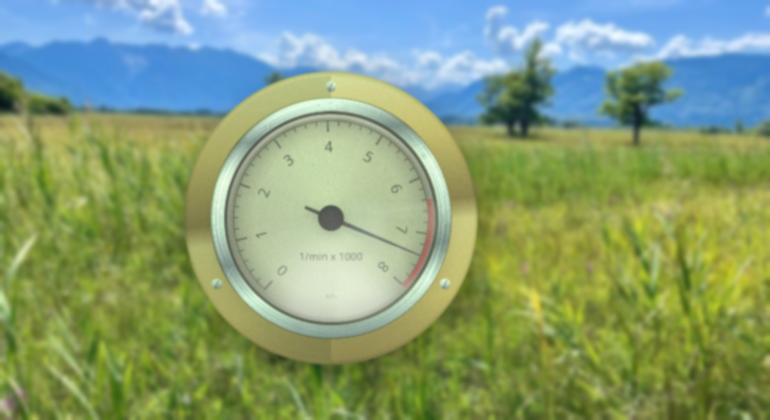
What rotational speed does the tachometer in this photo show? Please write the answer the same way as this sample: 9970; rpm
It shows 7400; rpm
